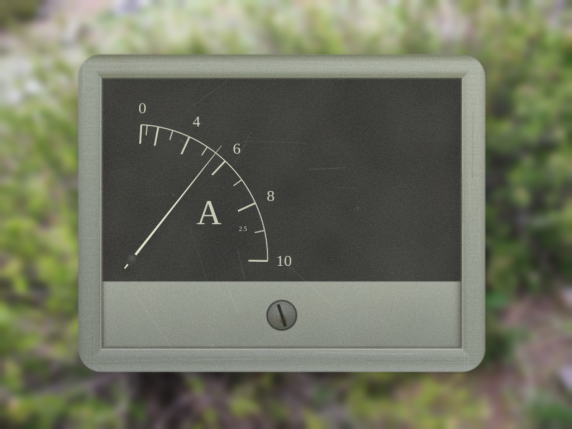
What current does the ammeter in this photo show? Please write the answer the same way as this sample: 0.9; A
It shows 5.5; A
